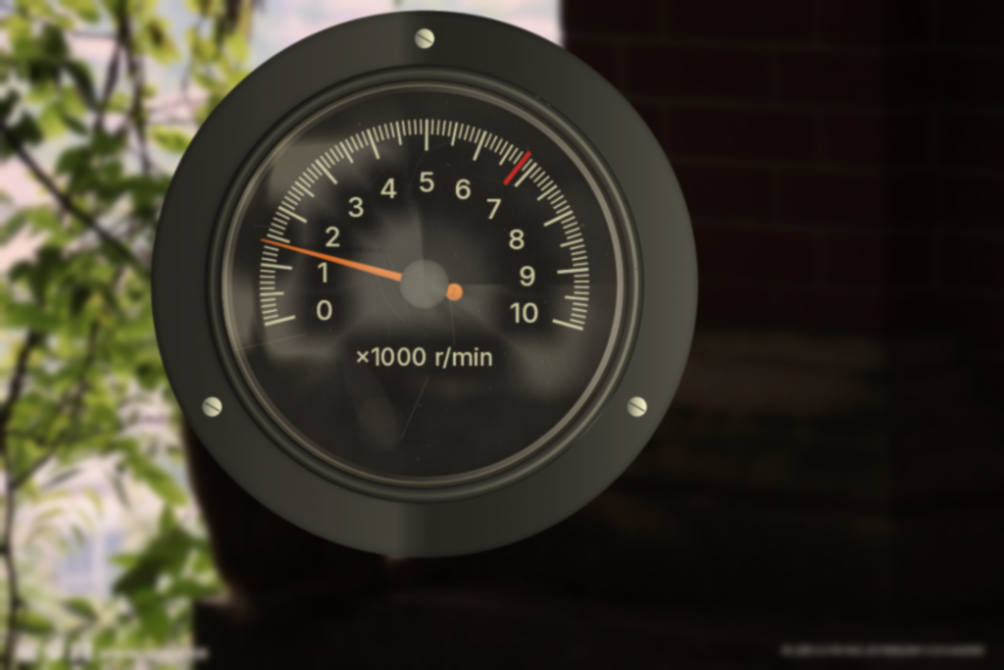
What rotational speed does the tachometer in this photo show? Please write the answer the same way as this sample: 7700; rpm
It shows 1400; rpm
